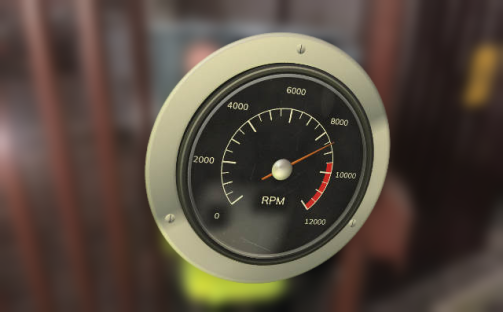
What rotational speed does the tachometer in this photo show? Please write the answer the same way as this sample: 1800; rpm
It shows 8500; rpm
